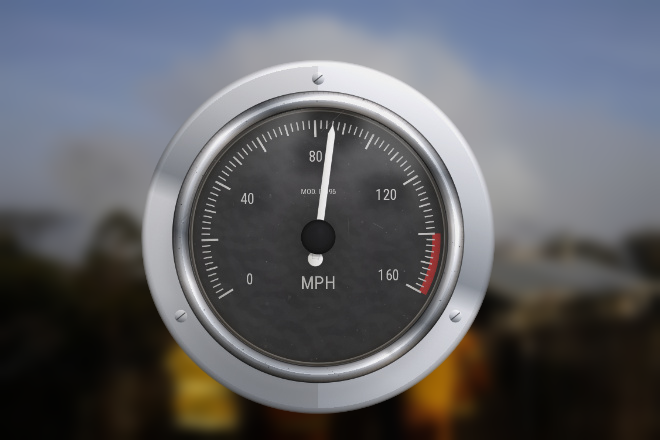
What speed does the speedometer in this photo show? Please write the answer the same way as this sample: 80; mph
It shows 86; mph
